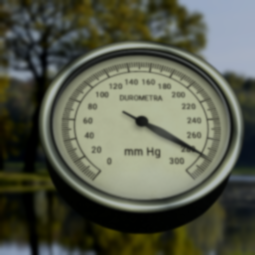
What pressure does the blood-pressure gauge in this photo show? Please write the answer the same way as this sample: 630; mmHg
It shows 280; mmHg
